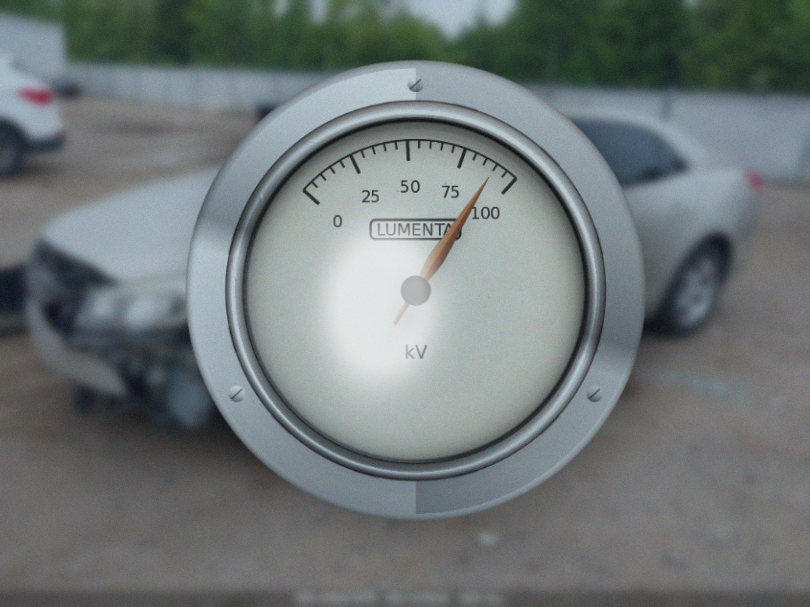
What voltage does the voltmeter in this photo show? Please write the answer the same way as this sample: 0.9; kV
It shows 90; kV
